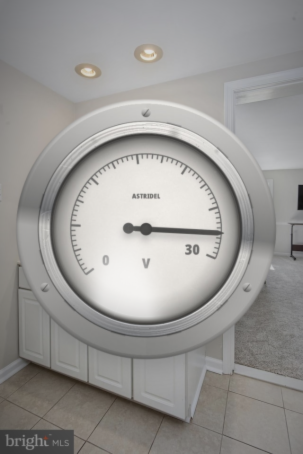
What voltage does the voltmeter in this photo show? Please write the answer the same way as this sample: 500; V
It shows 27.5; V
